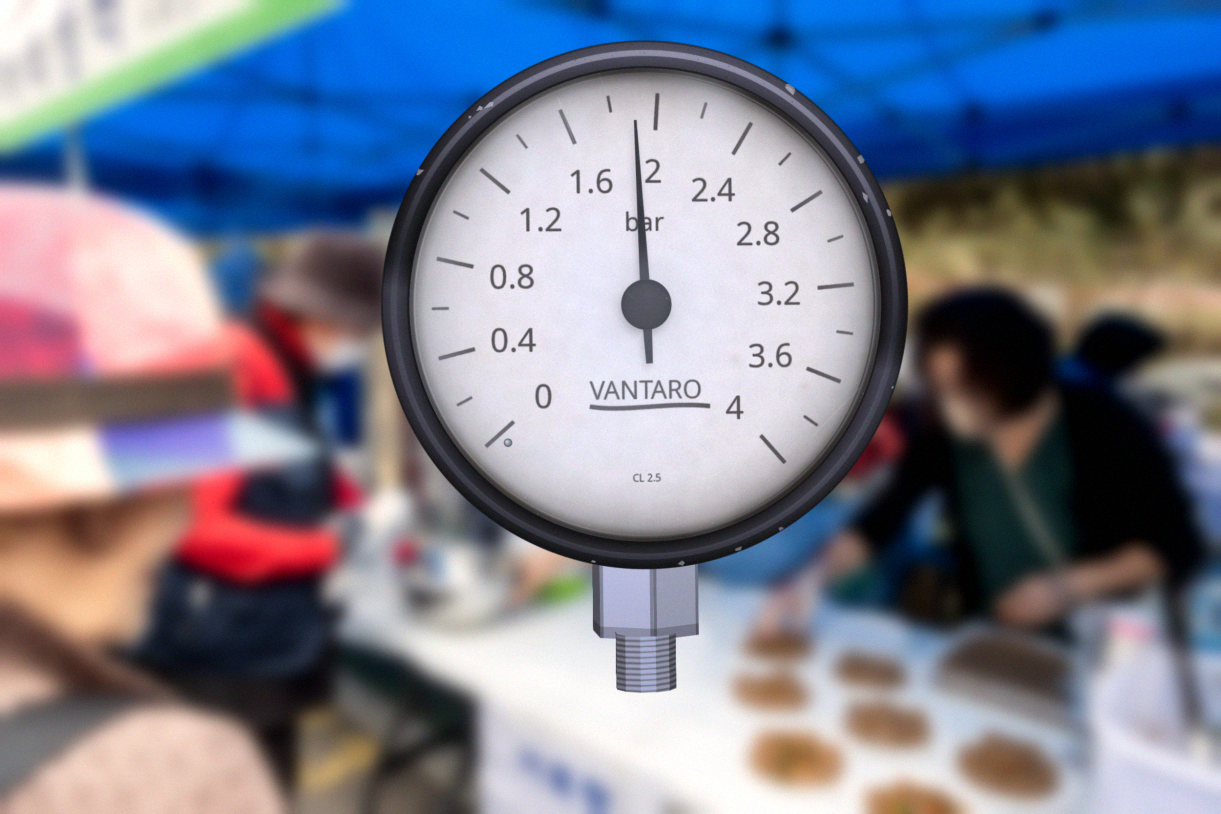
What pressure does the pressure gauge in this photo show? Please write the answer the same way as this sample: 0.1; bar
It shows 1.9; bar
